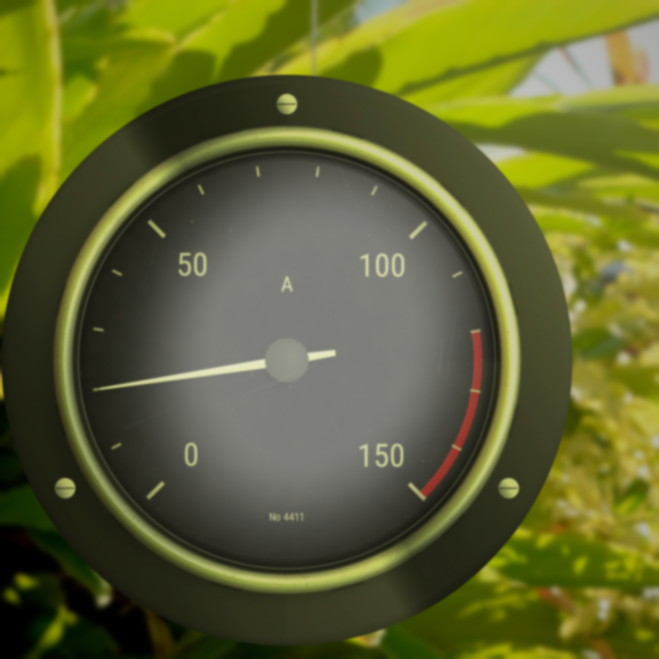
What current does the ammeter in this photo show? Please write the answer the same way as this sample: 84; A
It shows 20; A
